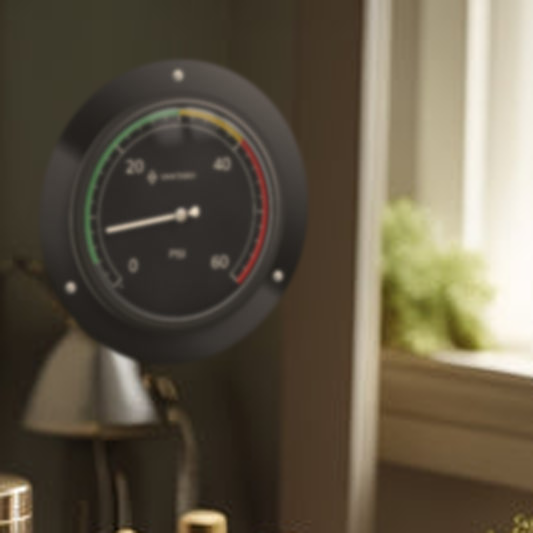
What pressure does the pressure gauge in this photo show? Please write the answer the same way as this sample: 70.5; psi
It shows 8; psi
